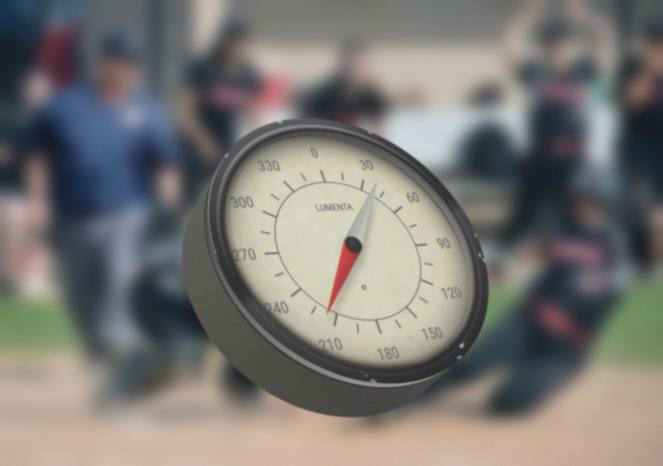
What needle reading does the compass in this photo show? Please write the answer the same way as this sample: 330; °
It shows 217.5; °
